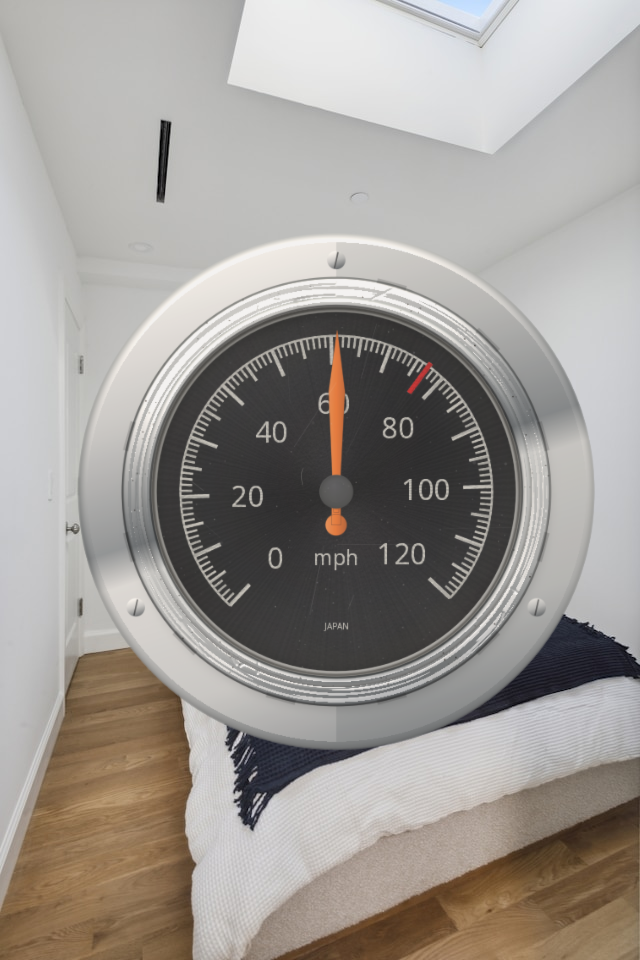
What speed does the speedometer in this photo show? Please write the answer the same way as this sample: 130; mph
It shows 61; mph
